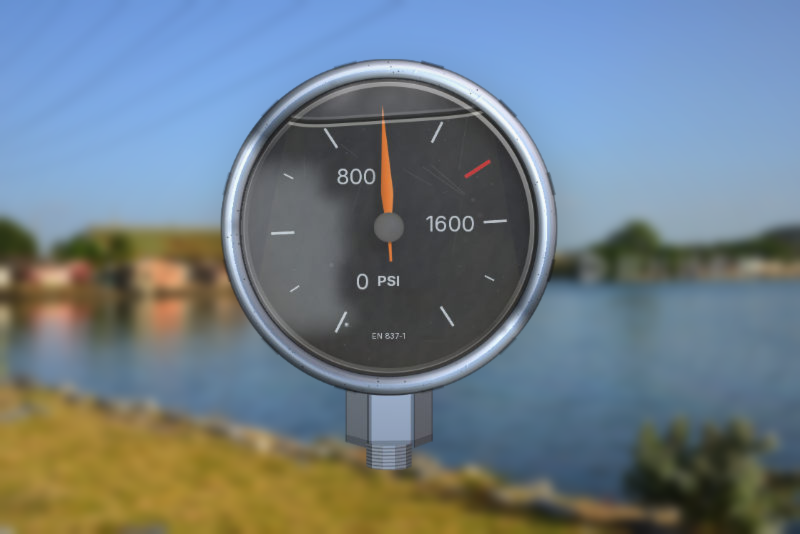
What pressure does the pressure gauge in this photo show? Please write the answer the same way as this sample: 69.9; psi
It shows 1000; psi
